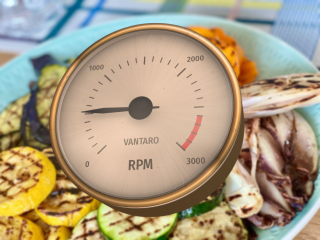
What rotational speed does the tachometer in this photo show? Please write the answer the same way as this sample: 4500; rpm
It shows 500; rpm
